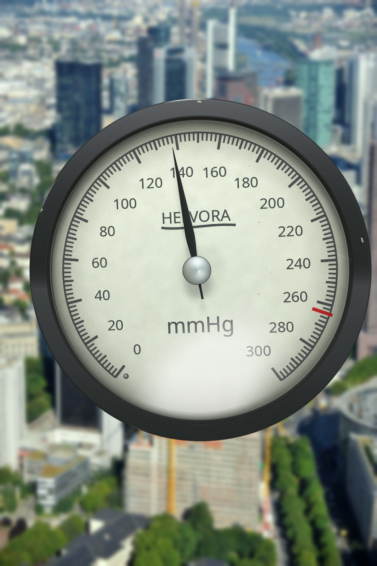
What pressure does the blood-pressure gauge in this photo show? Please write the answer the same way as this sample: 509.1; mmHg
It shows 138; mmHg
